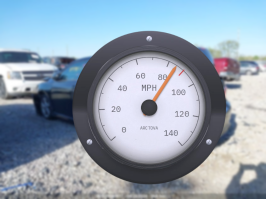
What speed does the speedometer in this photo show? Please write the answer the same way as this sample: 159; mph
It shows 85; mph
